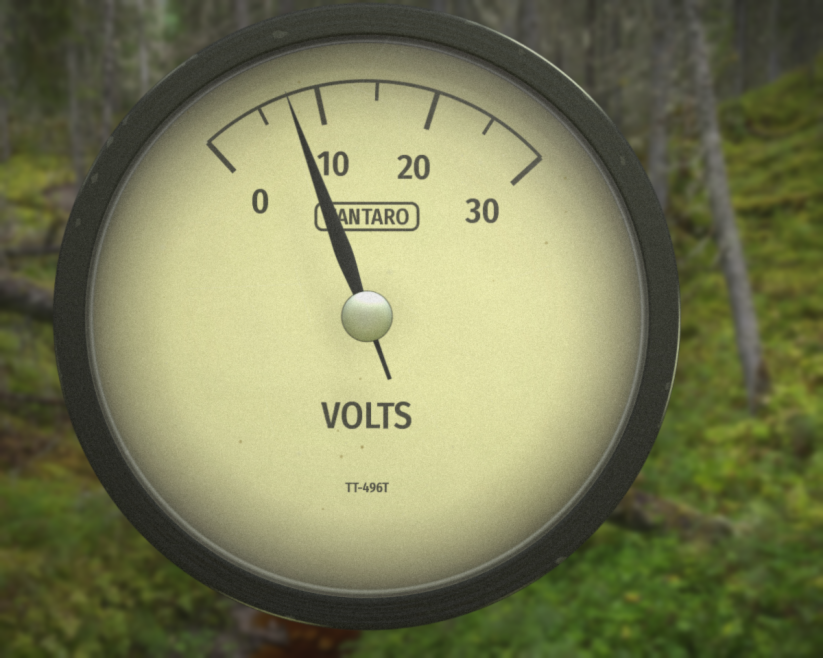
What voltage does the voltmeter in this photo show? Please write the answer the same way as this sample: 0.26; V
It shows 7.5; V
